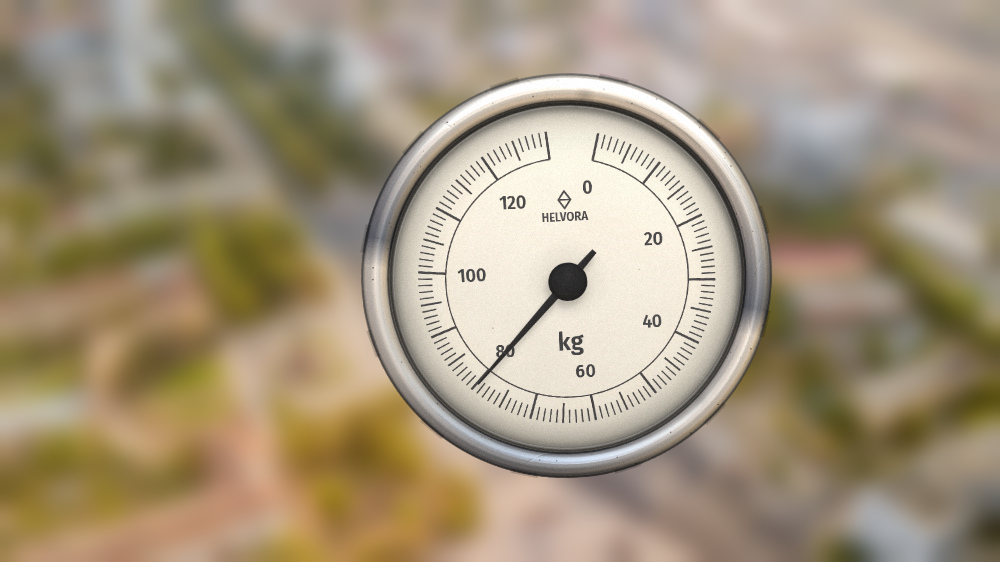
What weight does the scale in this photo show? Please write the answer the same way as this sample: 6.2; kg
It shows 80; kg
